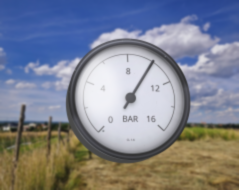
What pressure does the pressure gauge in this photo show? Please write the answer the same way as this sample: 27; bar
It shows 10; bar
